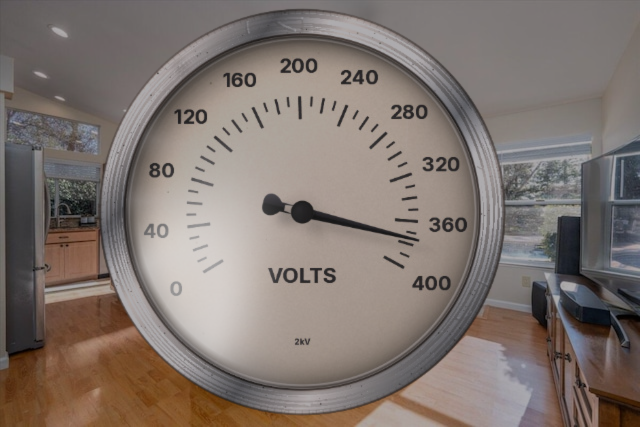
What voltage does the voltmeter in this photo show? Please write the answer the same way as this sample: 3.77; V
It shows 375; V
